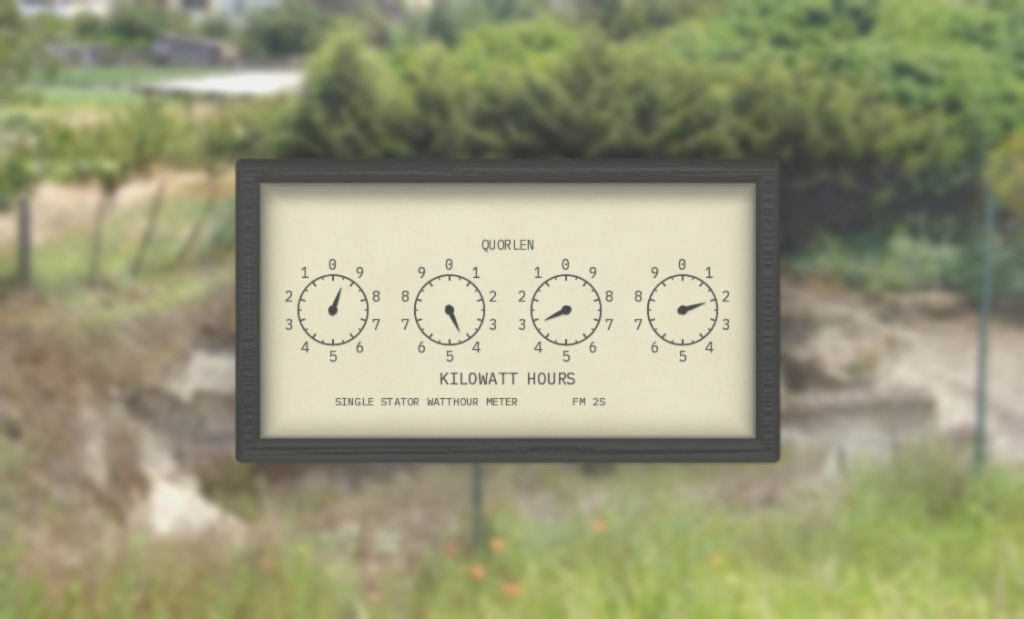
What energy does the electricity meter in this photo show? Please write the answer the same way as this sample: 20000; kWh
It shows 9432; kWh
